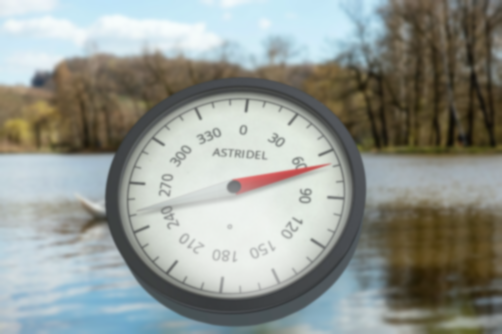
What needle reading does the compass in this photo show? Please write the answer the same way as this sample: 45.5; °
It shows 70; °
